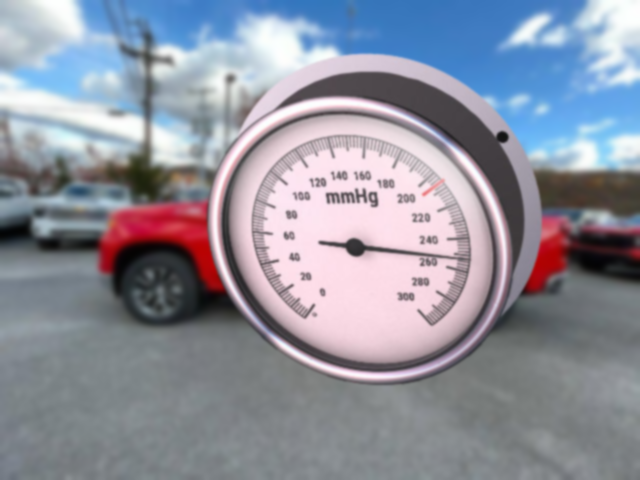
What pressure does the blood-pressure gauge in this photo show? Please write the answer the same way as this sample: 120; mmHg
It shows 250; mmHg
